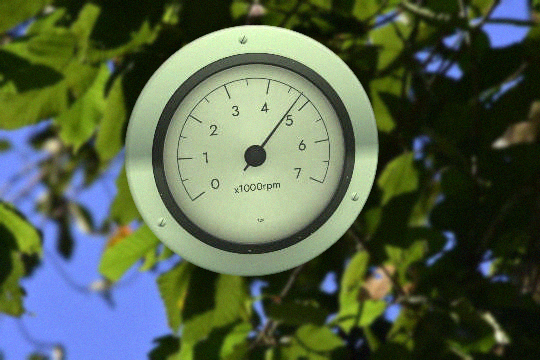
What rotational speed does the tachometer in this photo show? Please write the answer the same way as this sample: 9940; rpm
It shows 4750; rpm
